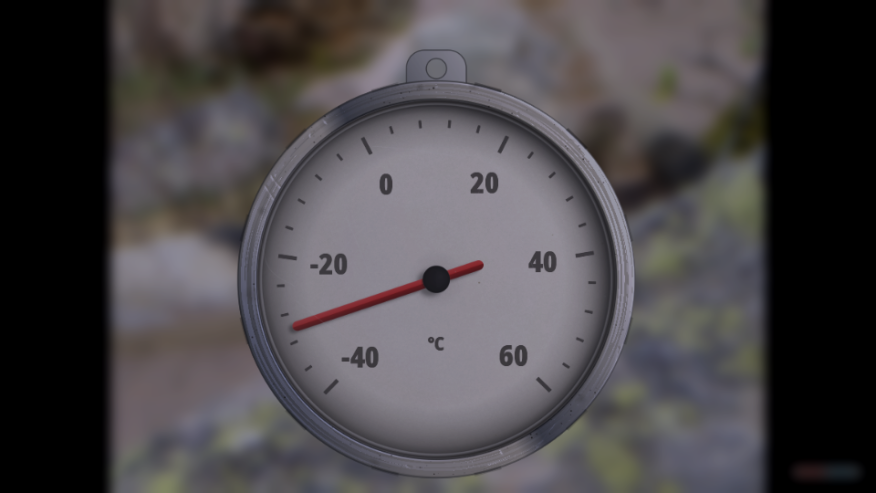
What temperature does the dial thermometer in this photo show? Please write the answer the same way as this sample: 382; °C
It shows -30; °C
